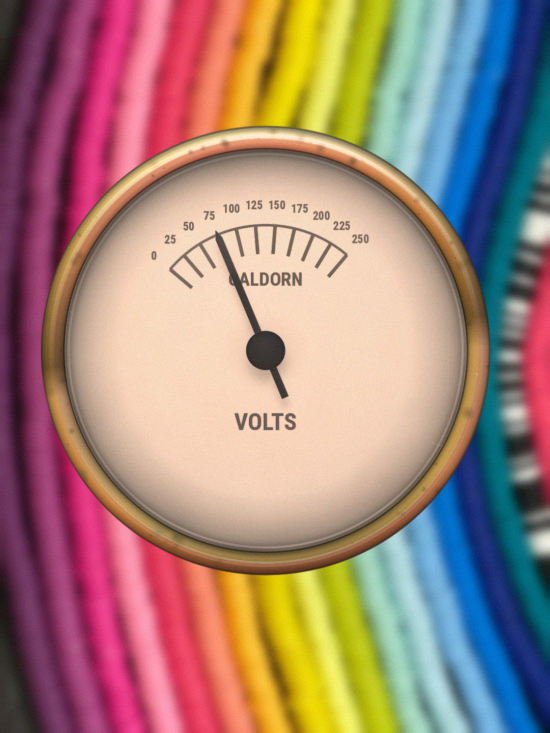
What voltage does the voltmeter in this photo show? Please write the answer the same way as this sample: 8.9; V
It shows 75; V
